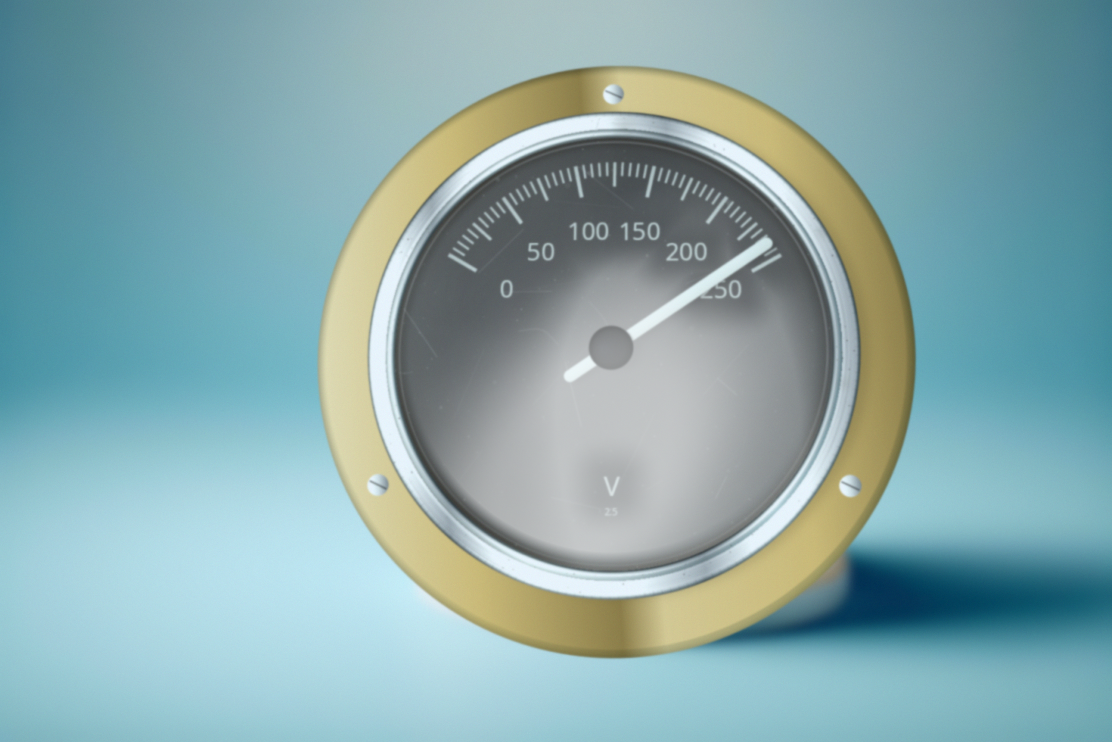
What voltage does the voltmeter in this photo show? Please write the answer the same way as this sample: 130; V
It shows 240; V
